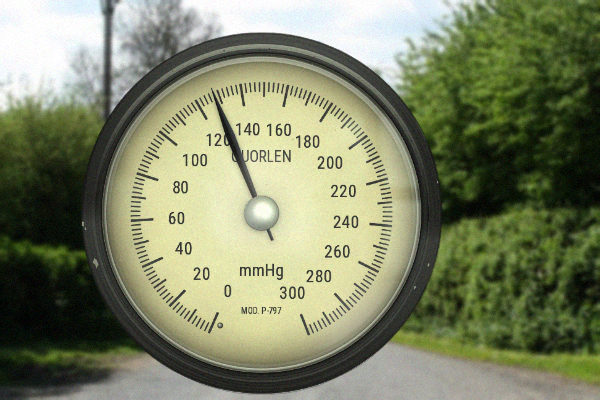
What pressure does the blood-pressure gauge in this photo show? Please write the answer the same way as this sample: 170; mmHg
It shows 128; mmHg
